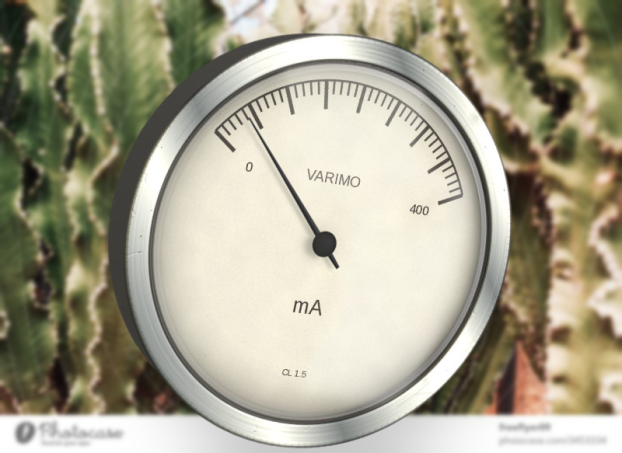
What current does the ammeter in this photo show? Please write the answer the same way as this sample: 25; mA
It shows 40; mA
